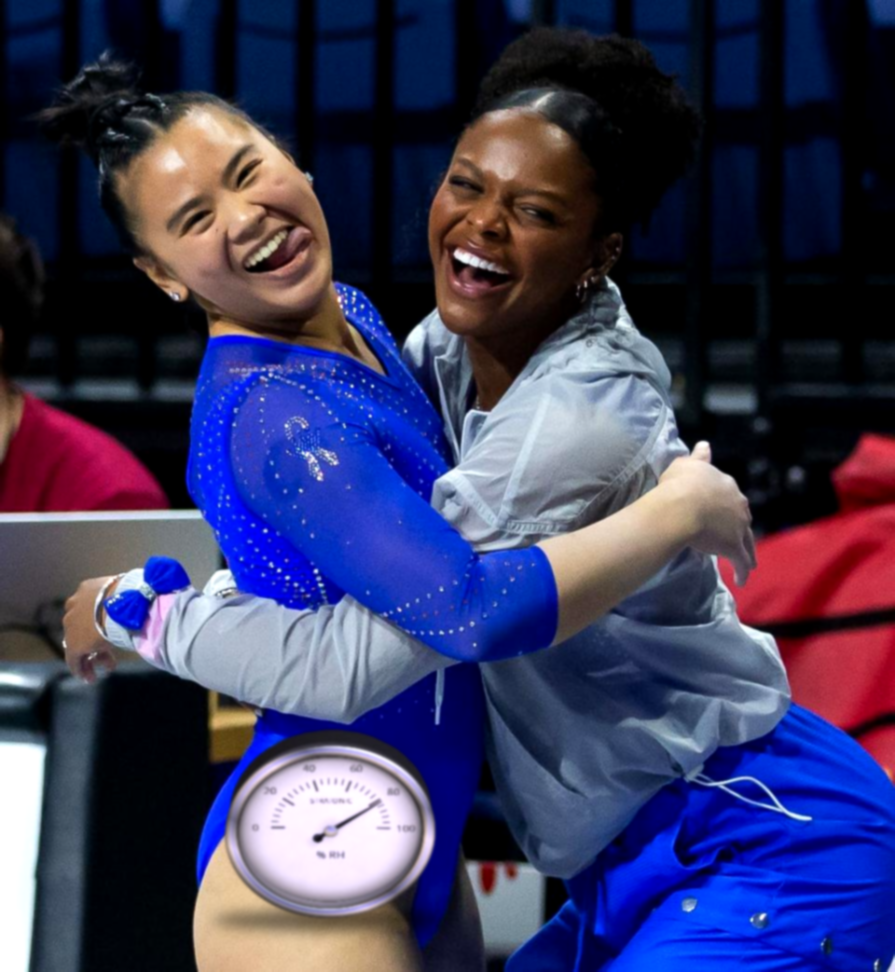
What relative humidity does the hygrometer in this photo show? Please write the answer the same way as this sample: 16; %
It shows 80; %
